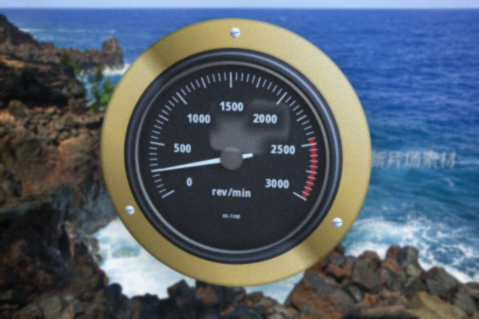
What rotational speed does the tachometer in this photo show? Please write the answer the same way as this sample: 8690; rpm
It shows 250; rpm
